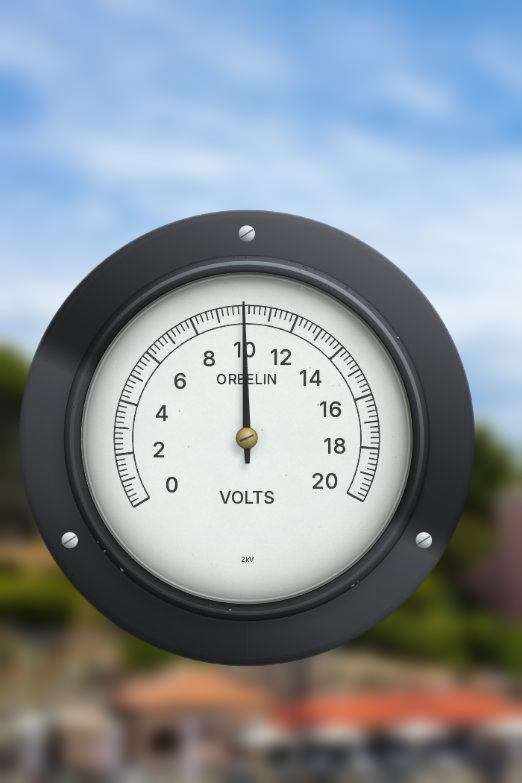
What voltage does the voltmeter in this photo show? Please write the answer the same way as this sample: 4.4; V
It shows 10; V
